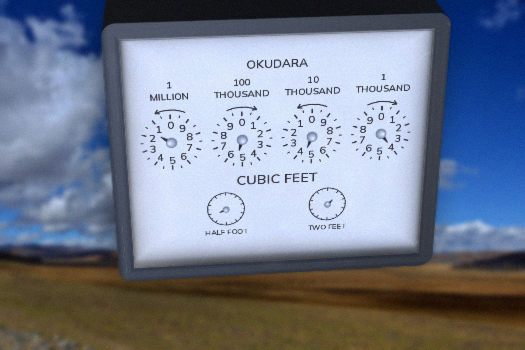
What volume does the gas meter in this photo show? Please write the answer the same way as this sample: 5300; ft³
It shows 154400; ft³
